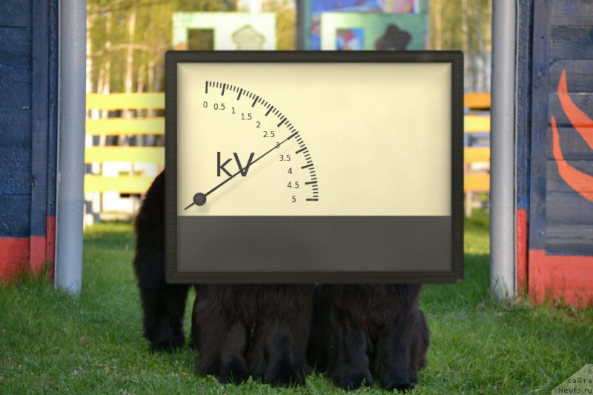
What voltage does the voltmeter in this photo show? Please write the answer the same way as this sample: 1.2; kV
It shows 3; kV
